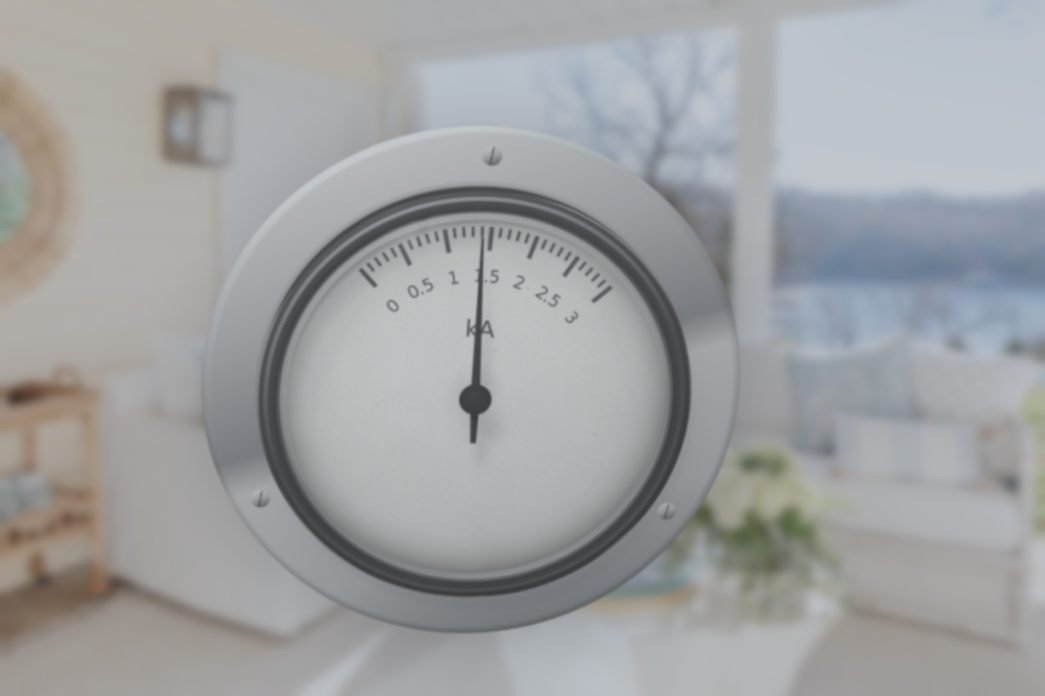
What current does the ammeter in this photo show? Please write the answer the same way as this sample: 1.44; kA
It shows 1.4; kA
